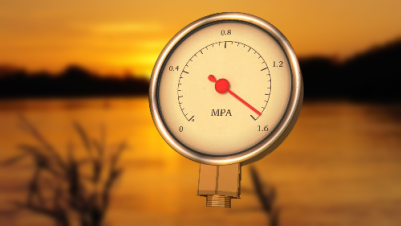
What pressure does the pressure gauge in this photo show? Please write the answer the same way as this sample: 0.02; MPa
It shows 1.55; MPa
